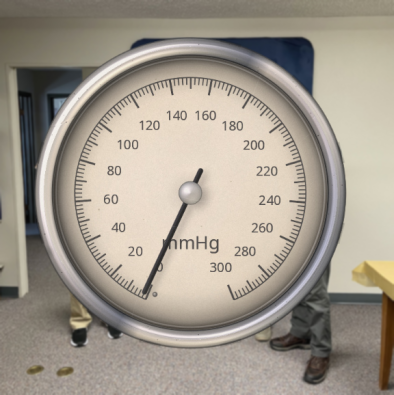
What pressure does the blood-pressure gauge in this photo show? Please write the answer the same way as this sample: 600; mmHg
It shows 2; mmHg
